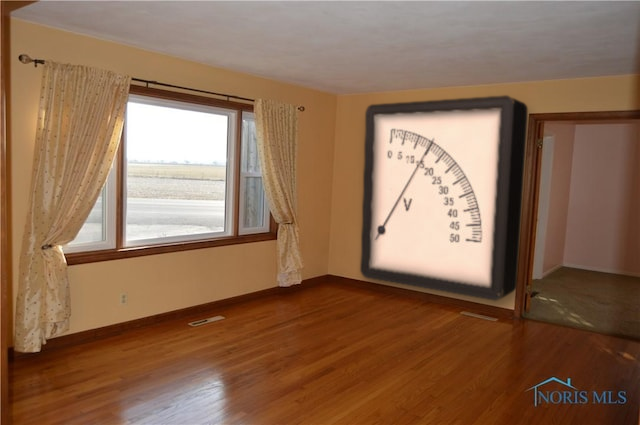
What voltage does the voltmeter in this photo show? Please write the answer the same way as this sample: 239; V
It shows 15; V
